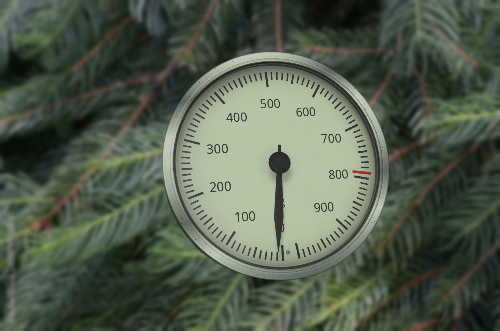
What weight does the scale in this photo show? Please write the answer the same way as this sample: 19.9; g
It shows 10; g
